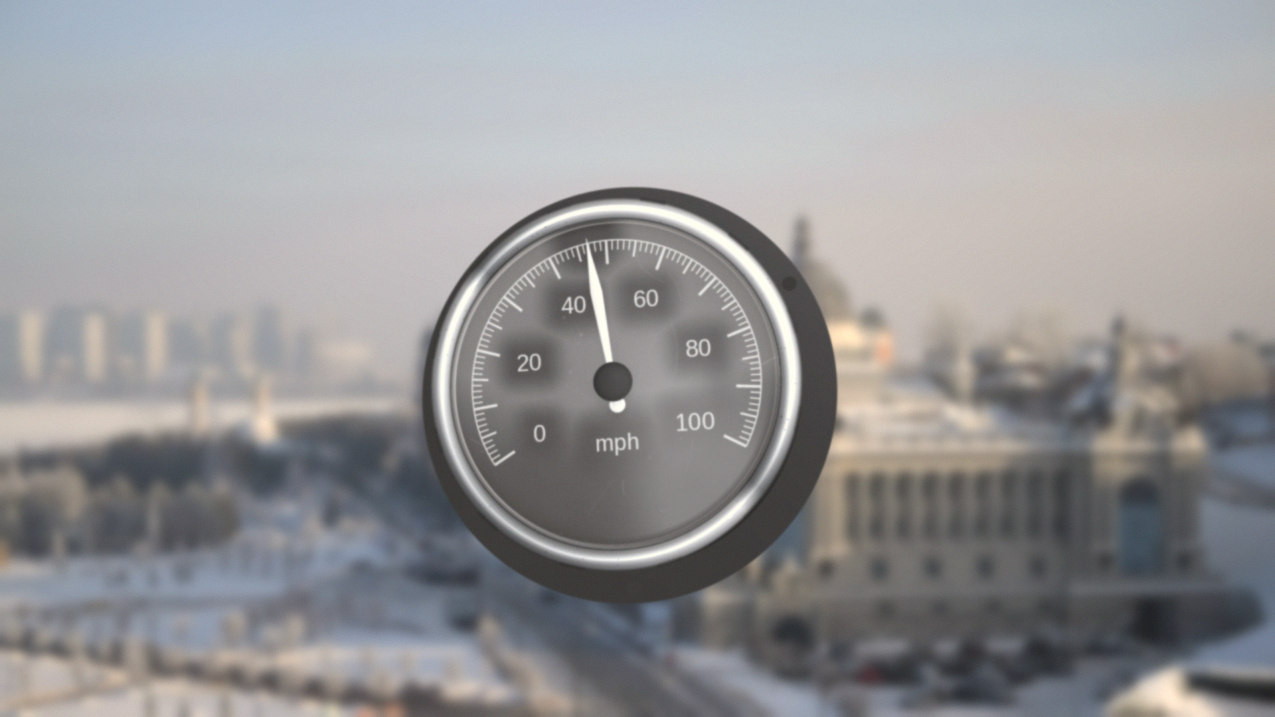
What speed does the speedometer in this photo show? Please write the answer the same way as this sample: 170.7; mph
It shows 47; mph
